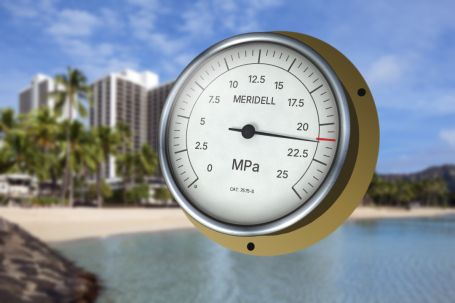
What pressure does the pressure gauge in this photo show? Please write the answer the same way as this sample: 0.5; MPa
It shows 21.25; MPa
